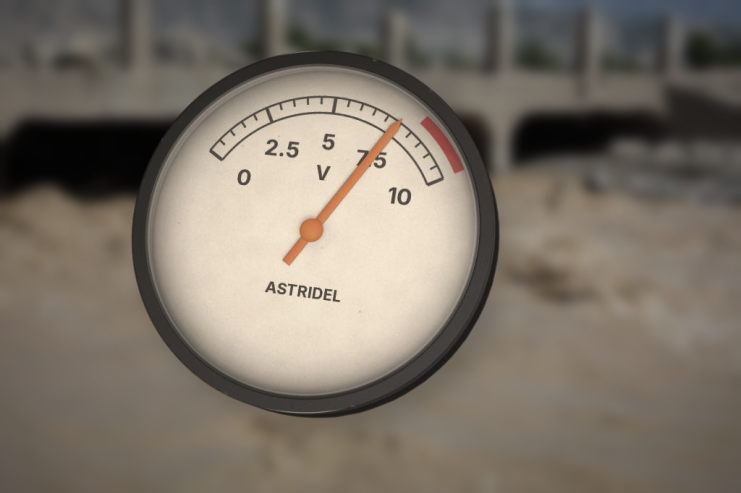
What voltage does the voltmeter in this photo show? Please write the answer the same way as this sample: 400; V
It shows 7.5; V
